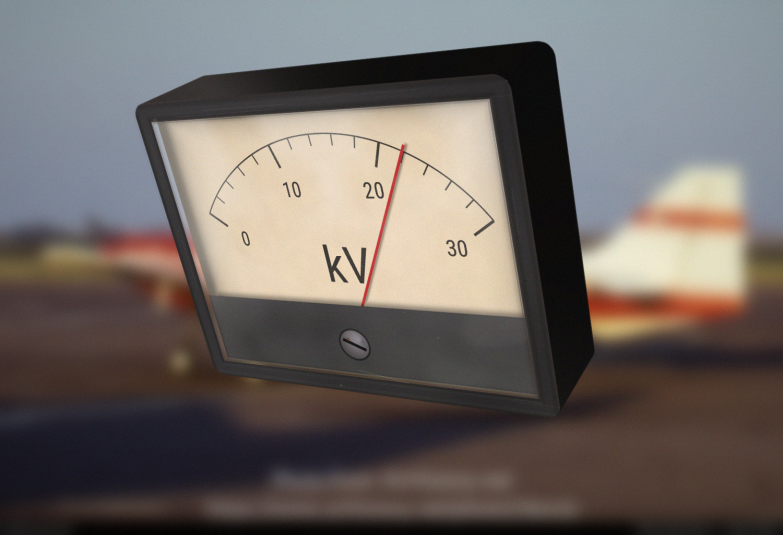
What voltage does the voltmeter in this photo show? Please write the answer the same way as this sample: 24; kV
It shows 22; kV
